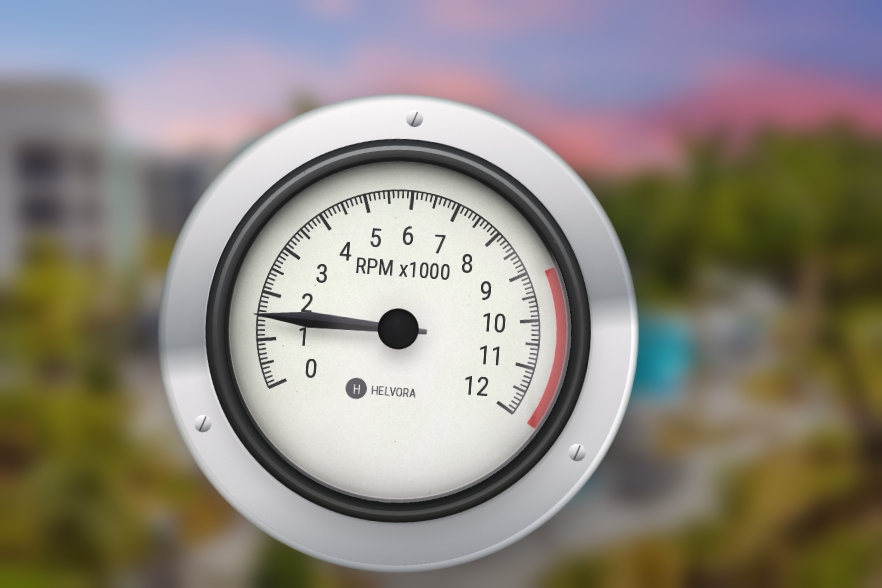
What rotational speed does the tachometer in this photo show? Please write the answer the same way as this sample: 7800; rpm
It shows 1500; rpm
